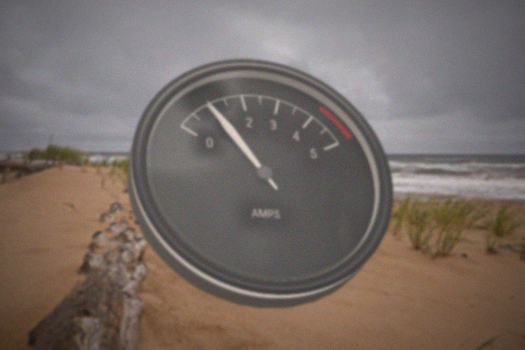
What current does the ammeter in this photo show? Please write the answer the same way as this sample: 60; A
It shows 1; A
